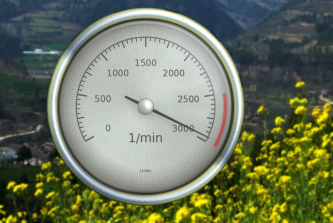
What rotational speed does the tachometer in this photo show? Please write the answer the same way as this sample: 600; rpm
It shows 2950; rpm
